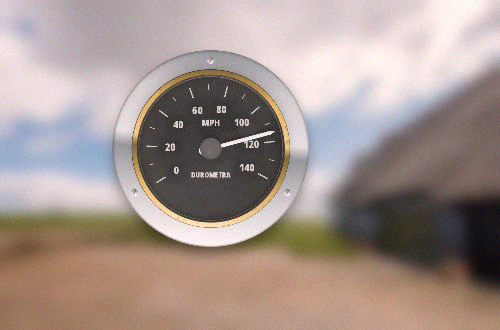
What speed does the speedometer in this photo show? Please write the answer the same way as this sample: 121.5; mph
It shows 115; mph
